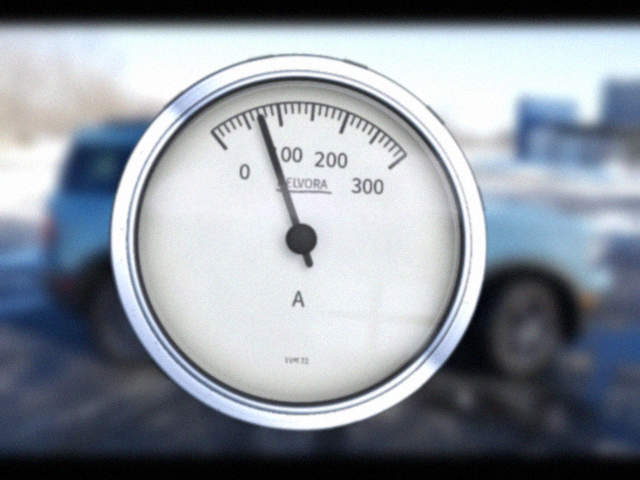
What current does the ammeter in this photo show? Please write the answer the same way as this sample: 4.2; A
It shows 70; A
